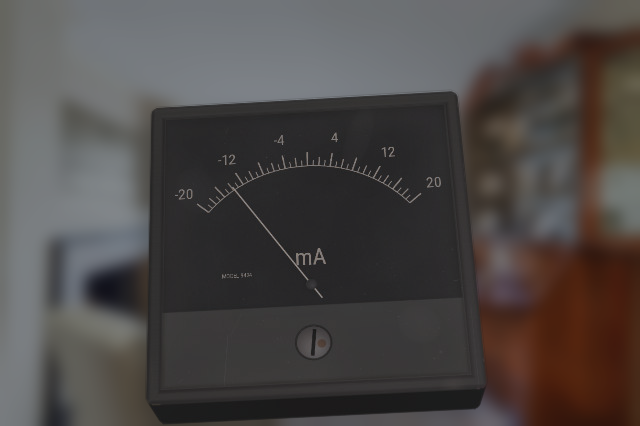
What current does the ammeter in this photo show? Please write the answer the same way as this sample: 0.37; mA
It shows -14; mA
